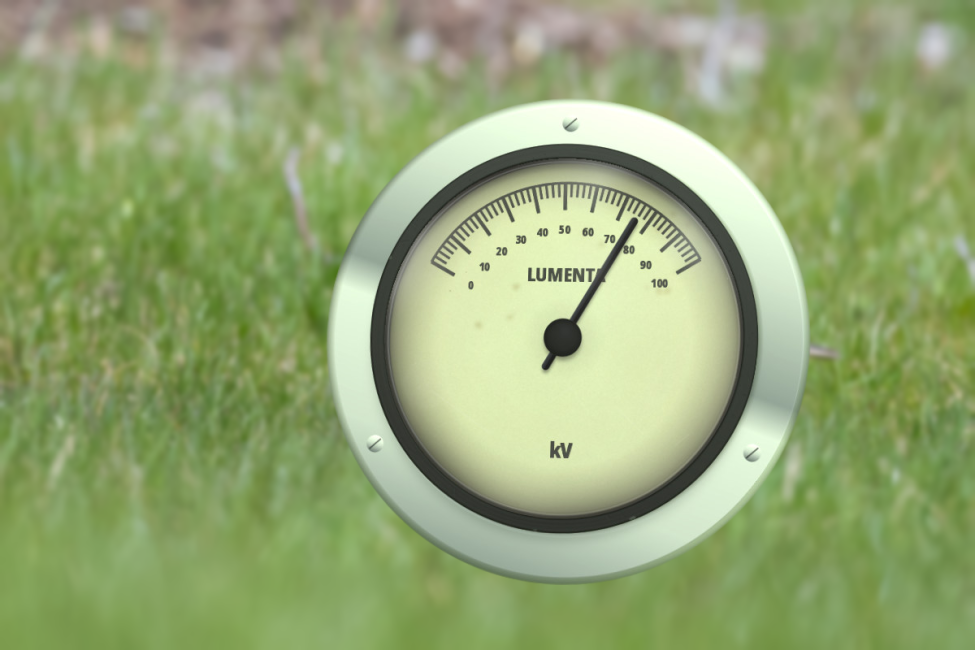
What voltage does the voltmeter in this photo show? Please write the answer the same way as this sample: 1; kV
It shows 76; kV
